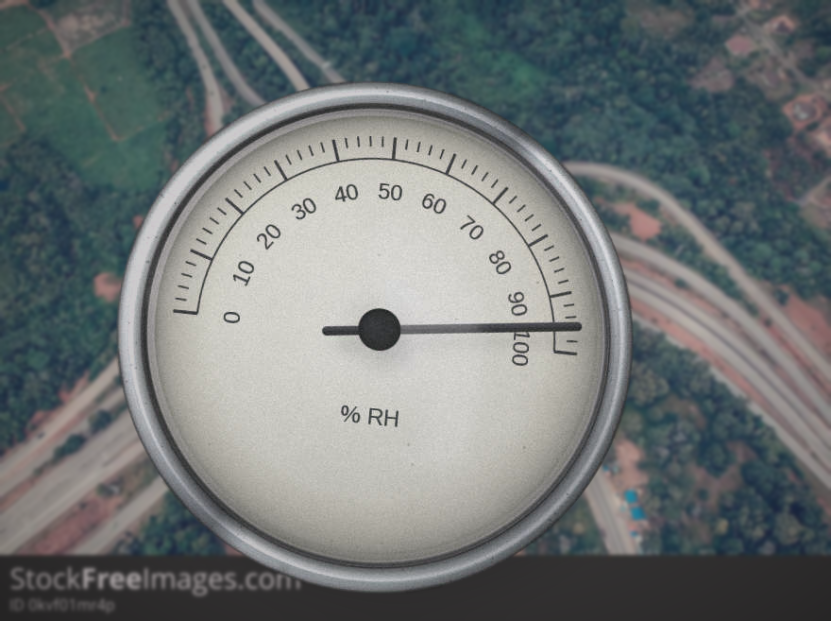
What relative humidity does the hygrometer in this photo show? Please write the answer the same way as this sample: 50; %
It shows 96; %
